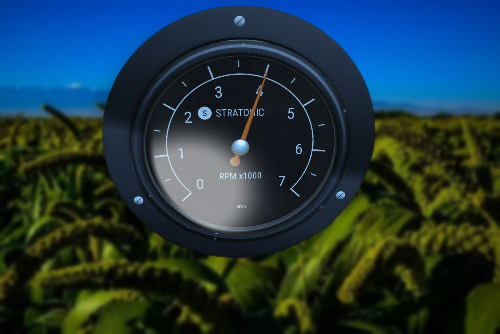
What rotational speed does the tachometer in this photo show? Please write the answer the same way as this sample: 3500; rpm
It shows 4000; rpm
